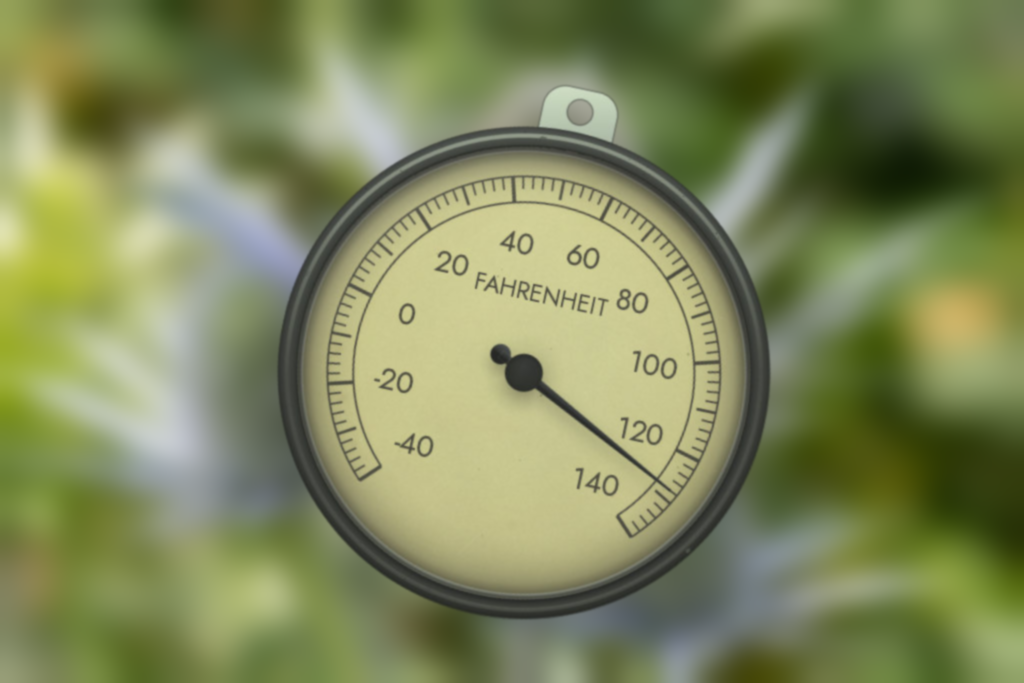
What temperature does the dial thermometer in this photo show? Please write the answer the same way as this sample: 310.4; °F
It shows 128; °F
